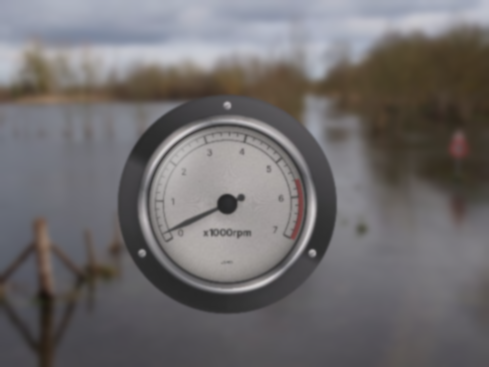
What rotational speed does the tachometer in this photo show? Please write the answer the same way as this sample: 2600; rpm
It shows 200; rpm
